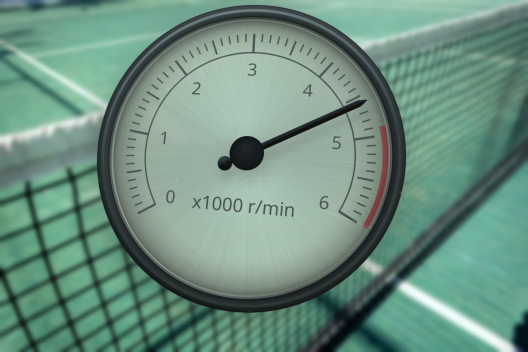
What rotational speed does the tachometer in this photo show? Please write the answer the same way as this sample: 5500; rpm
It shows 4600; rpm
